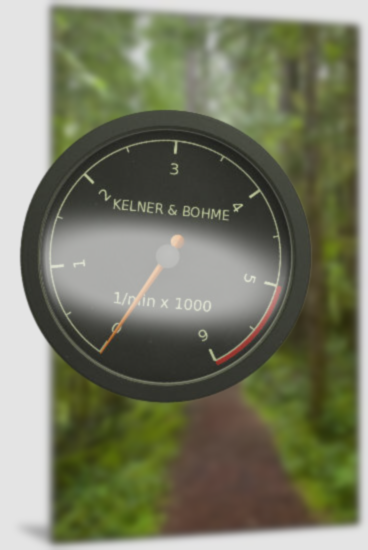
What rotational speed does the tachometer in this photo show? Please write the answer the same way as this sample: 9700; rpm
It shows 0; rpm
